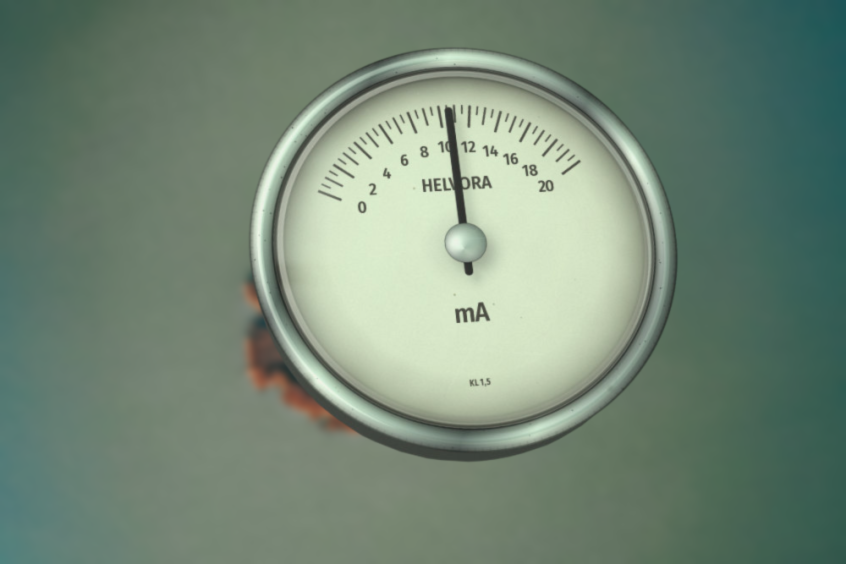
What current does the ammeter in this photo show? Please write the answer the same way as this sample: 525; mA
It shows 10.5; mA
